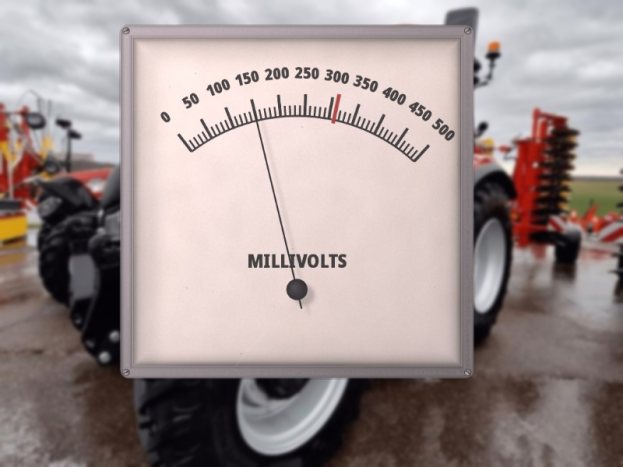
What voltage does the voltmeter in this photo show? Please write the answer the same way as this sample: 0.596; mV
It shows 150; mV
